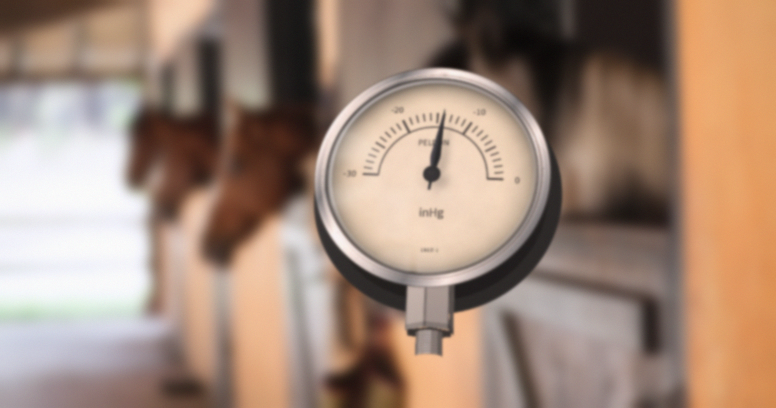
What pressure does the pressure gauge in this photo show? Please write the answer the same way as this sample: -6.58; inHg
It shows -14; inHg
